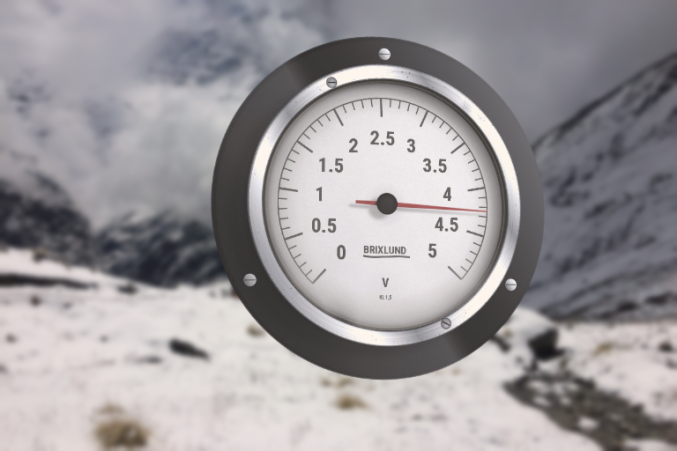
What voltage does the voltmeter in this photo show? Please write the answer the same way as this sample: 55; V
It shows 4.25; V
